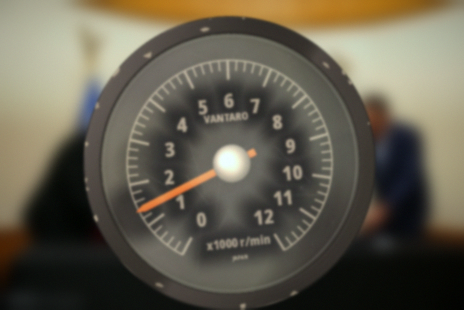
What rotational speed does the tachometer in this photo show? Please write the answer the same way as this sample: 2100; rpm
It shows 1400; rpm
